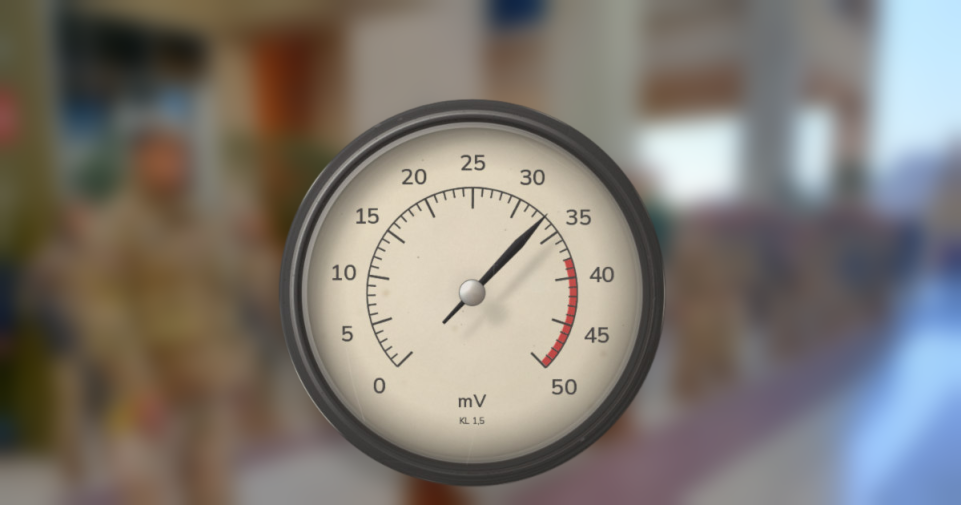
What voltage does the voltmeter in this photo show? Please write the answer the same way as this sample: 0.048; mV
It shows 33; mV
